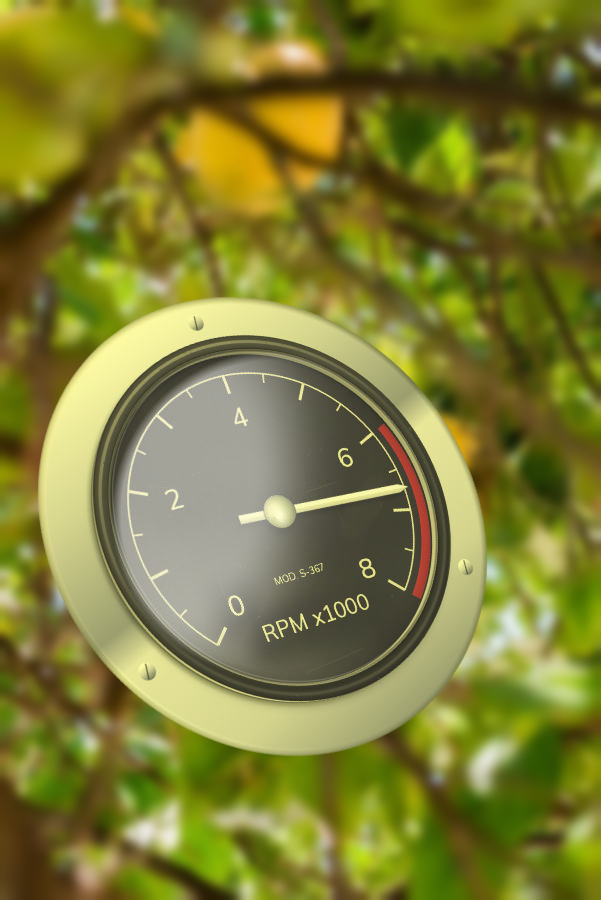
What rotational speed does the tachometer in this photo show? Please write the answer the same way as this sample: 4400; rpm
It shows 6750; rpm
